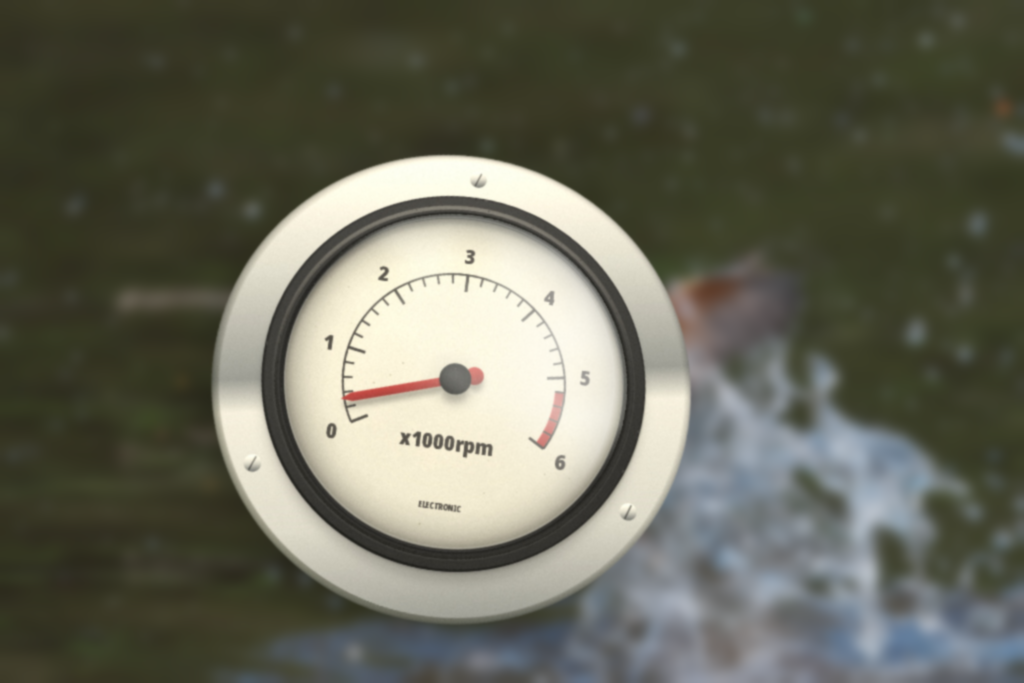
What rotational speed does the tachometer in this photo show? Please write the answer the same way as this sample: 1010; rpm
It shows 300; rpm
